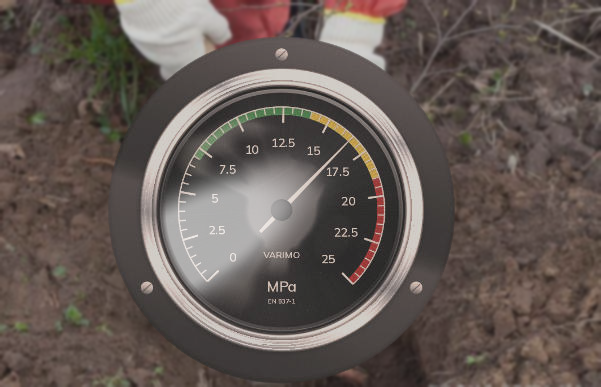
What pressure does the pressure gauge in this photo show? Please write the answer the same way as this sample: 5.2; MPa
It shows 16.5; MPa
